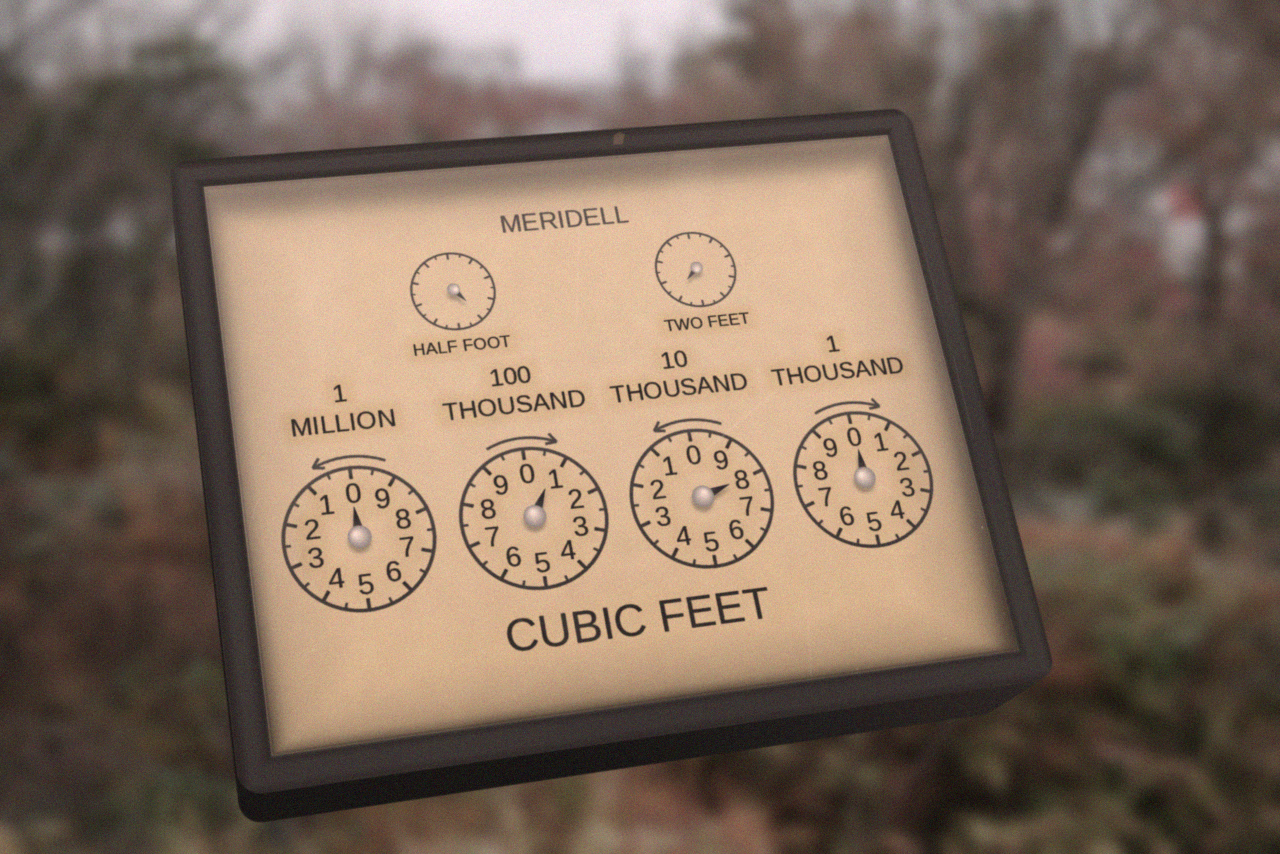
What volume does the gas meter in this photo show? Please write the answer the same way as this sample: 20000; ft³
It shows 8000; ft³
